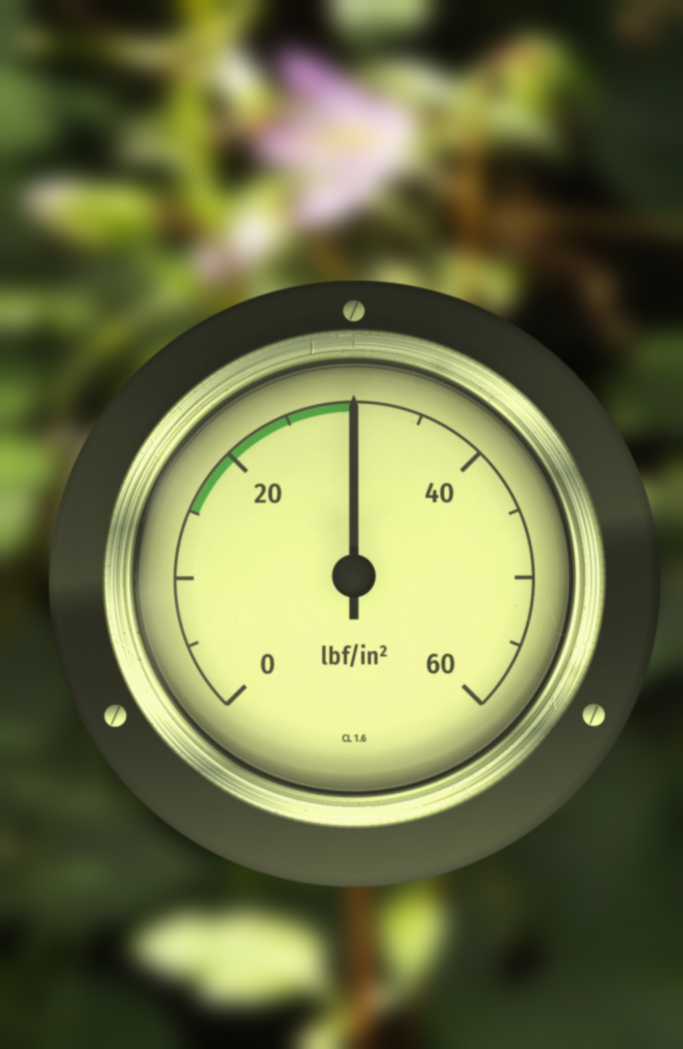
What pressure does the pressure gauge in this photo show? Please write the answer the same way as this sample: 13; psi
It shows 30; psi
